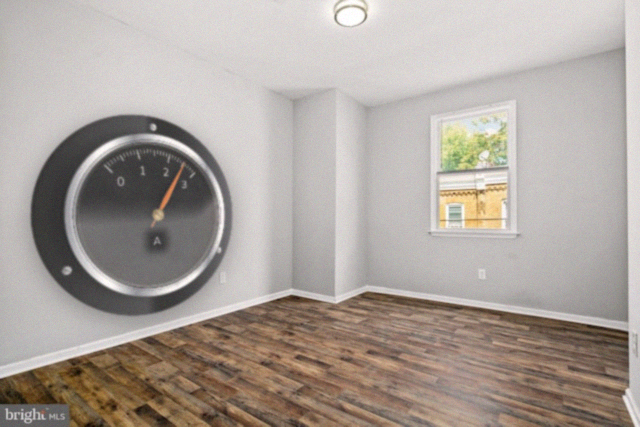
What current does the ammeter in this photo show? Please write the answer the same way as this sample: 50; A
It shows 2.5; A
